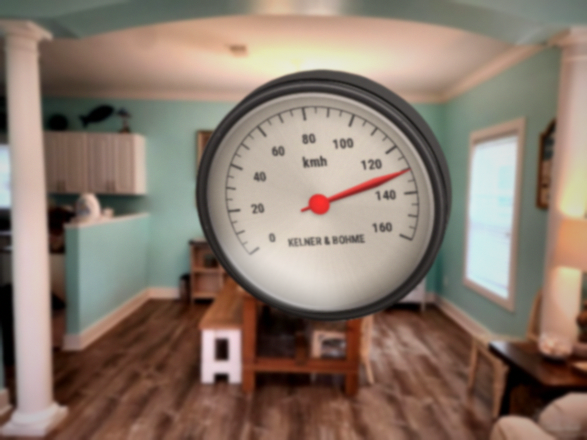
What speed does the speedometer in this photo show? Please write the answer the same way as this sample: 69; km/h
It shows 130; km/h
